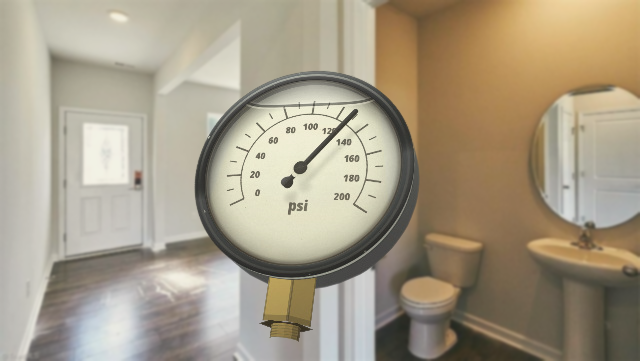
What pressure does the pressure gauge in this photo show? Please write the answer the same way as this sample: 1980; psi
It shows 130; psi
